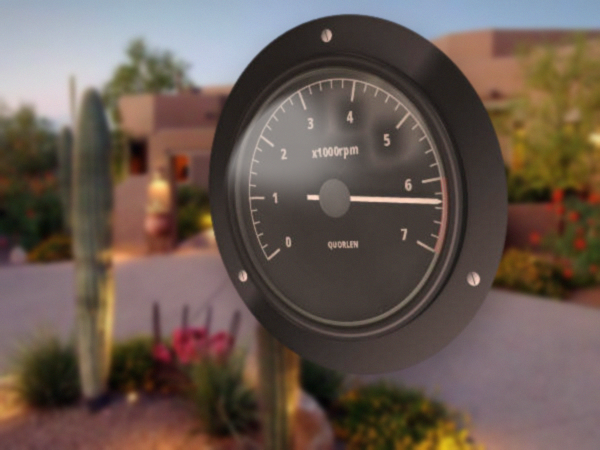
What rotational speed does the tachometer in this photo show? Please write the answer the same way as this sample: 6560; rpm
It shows 6300; rpm
